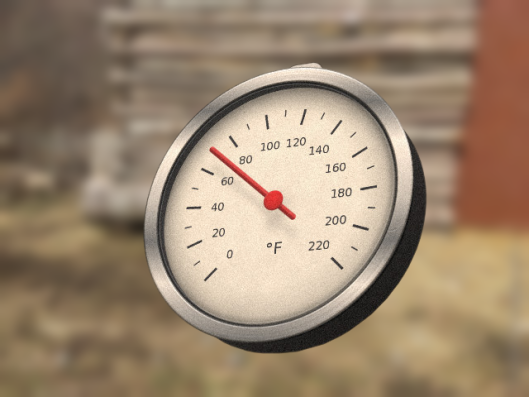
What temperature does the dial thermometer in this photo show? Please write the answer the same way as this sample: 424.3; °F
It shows 70; °F
